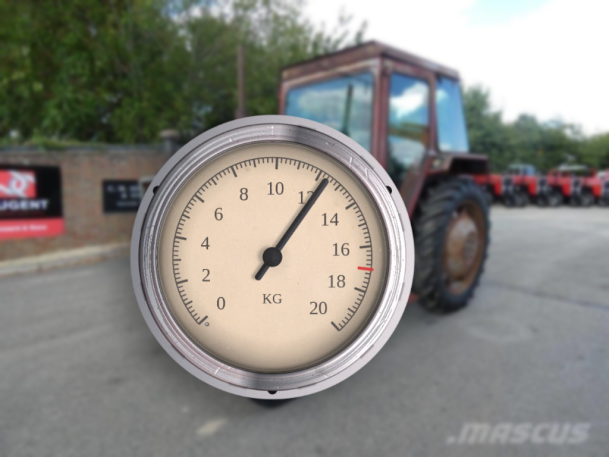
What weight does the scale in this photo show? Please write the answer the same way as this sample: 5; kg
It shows 12.4; kg
